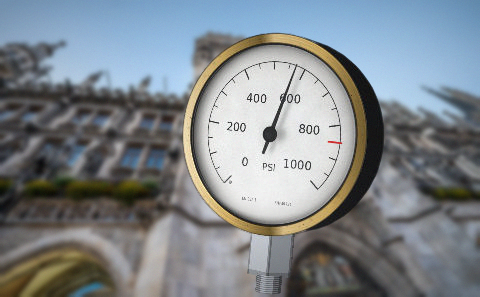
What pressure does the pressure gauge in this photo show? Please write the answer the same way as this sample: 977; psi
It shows 575; psi
